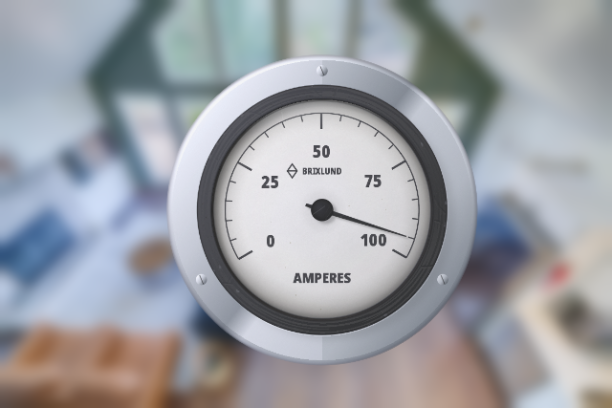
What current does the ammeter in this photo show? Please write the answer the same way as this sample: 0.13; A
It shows 95; A
